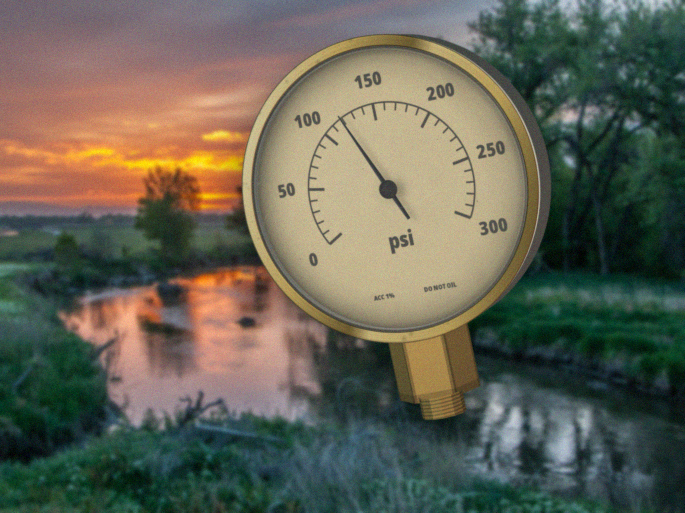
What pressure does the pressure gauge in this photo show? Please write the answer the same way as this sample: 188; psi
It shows 120; psi
